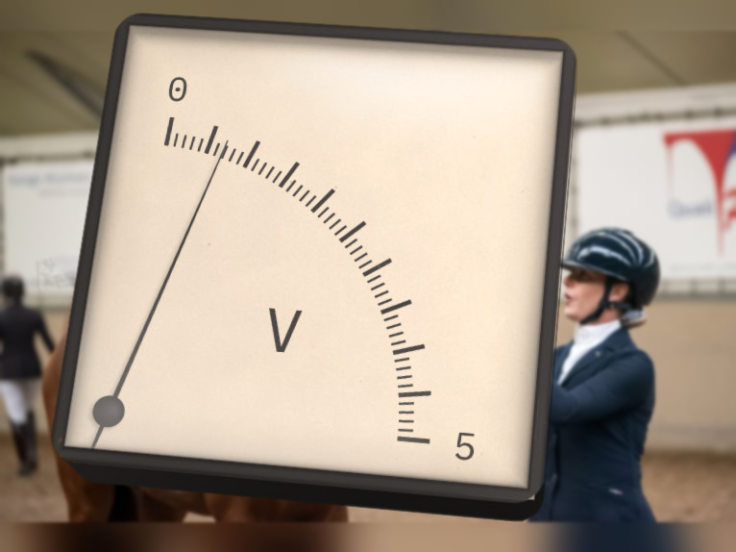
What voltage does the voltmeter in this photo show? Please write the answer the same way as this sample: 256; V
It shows 0.7; V
